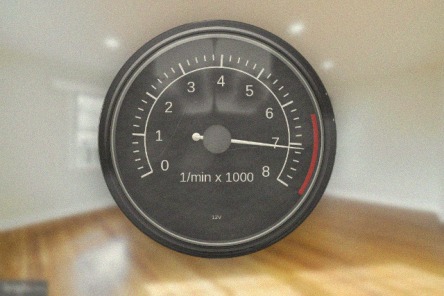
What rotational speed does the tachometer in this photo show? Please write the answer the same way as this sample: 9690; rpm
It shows 7100; rpm
